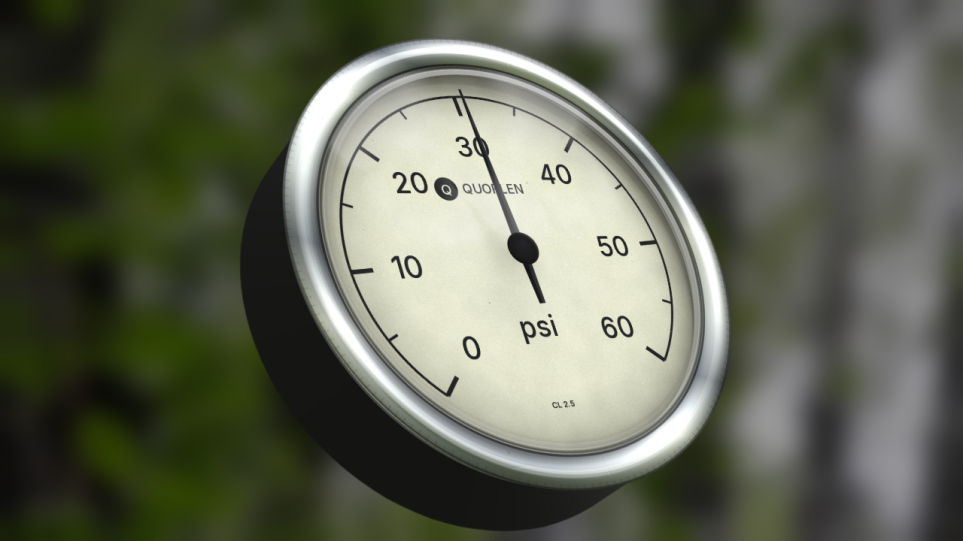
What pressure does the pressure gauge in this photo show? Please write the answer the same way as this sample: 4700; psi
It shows 30; psi
